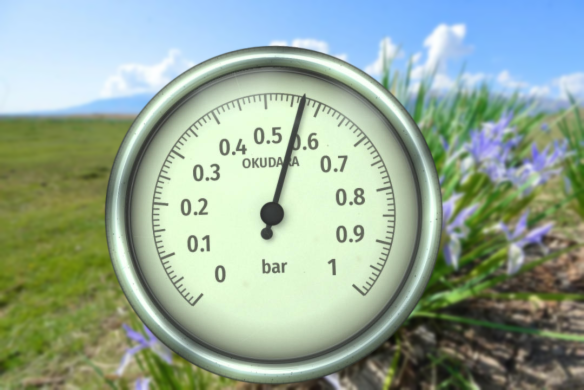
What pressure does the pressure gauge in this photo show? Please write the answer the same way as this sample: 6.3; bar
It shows 0.57; bar
